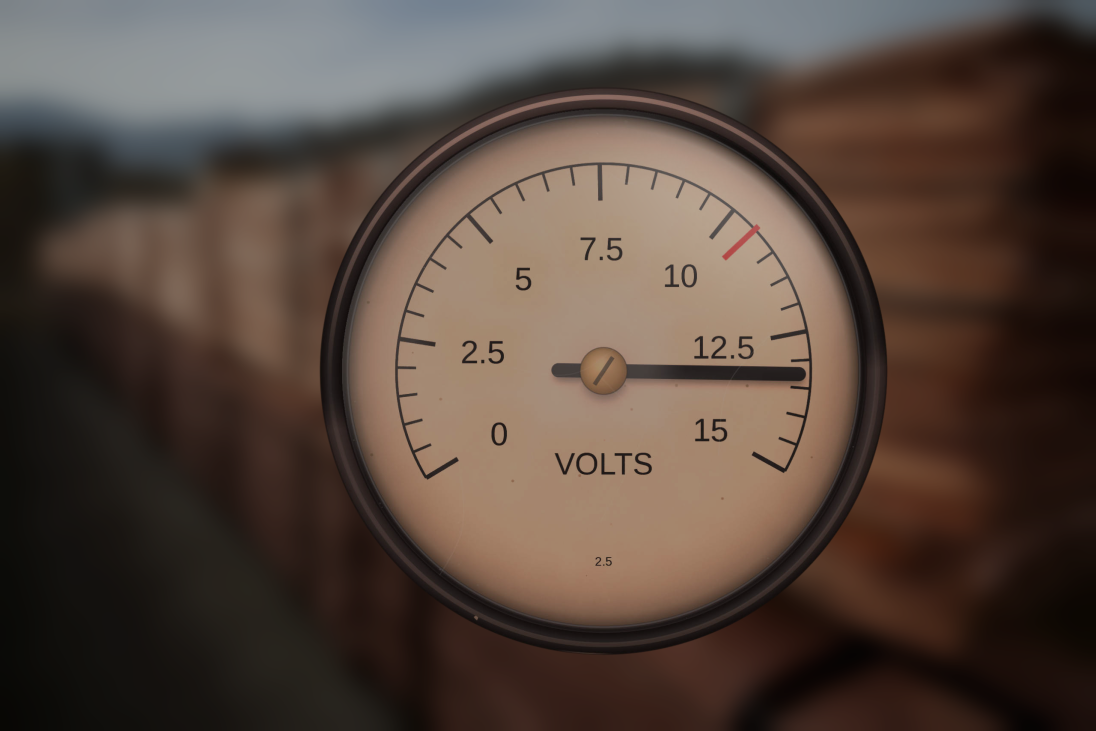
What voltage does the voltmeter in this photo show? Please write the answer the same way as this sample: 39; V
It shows 13.25; V
